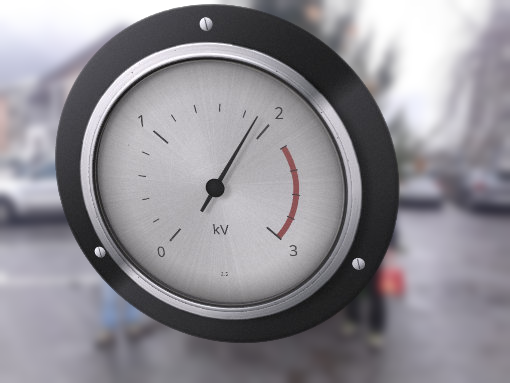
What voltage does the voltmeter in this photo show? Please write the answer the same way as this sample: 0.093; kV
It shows 1.9; kV
